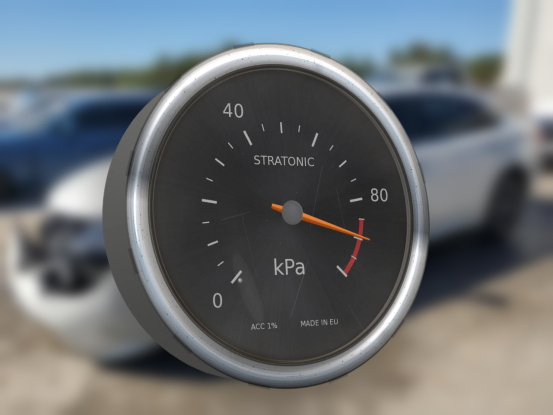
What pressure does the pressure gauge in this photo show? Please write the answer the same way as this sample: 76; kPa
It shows 90; kPa
